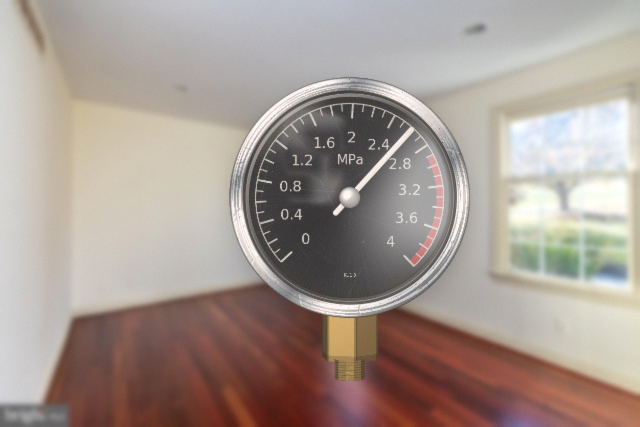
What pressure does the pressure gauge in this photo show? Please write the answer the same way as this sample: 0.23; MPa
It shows 2.6; MPa
